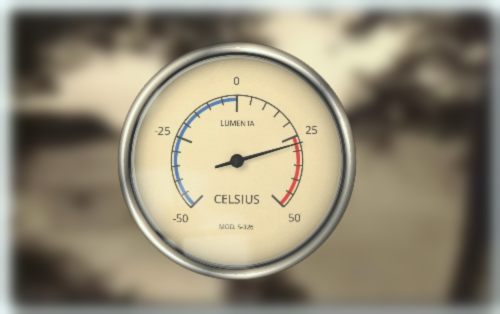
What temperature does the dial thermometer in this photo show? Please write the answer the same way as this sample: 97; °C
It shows 27.5; °C
